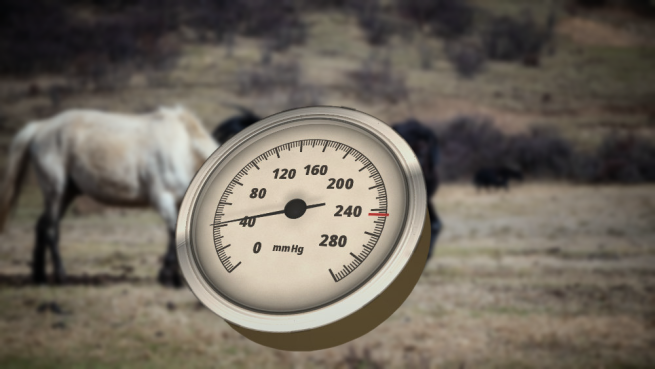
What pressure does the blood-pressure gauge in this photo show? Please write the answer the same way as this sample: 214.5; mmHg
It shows 40; mmHg
